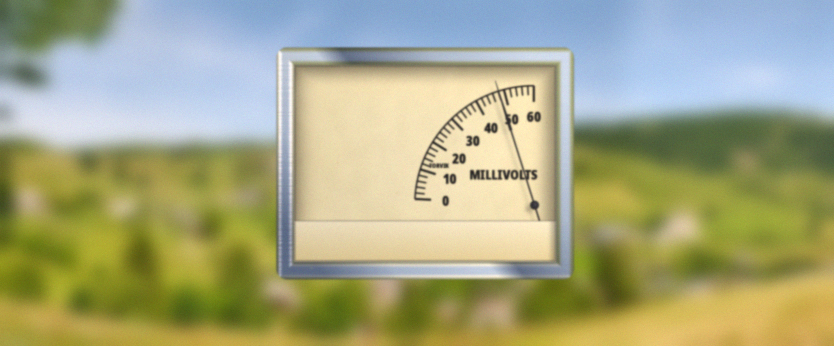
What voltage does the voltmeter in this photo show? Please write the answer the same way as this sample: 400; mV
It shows 48; mV
